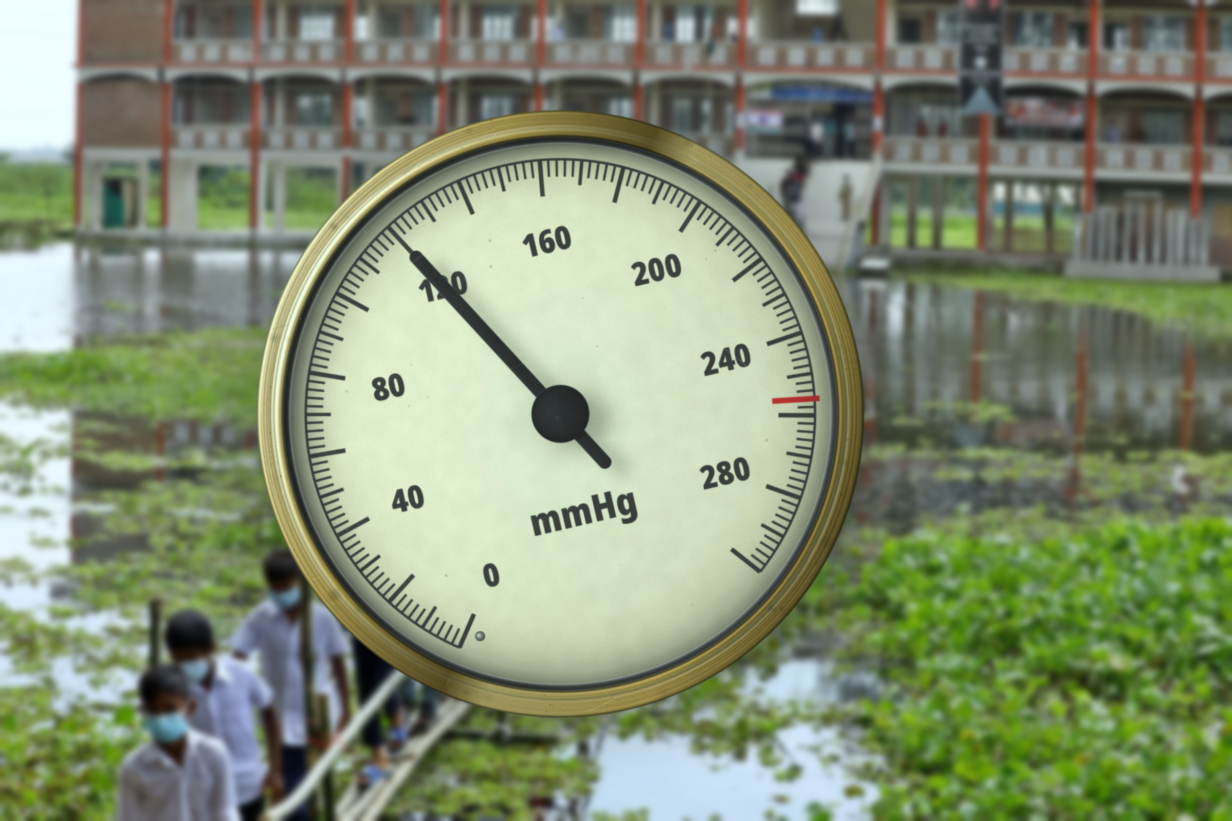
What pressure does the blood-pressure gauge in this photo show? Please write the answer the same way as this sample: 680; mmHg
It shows 120; mmHg
